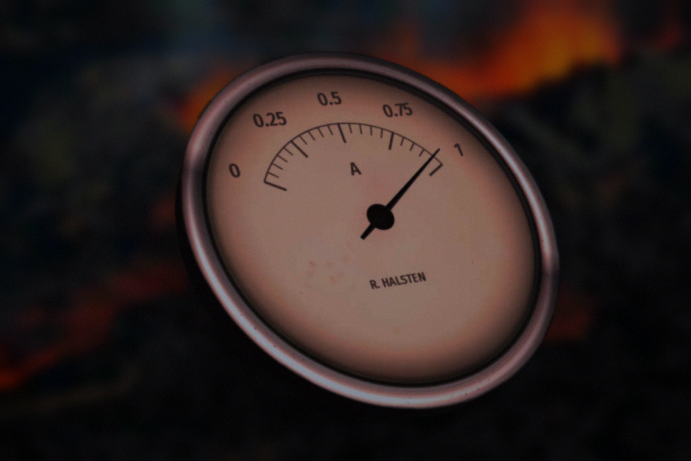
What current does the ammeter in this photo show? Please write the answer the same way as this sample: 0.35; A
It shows 0.95; A
